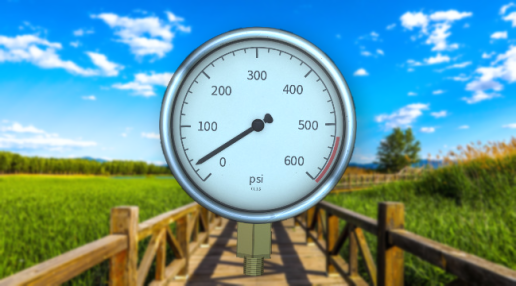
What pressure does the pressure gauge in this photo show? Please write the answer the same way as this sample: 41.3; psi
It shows 30; psi
